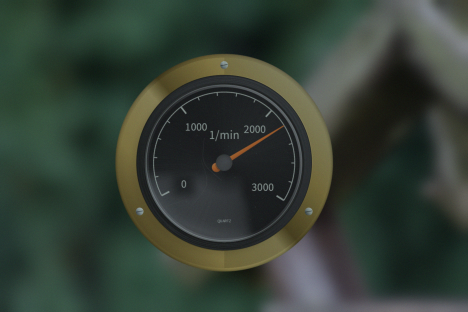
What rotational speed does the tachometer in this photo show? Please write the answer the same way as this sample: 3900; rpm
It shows 2200; rpm
